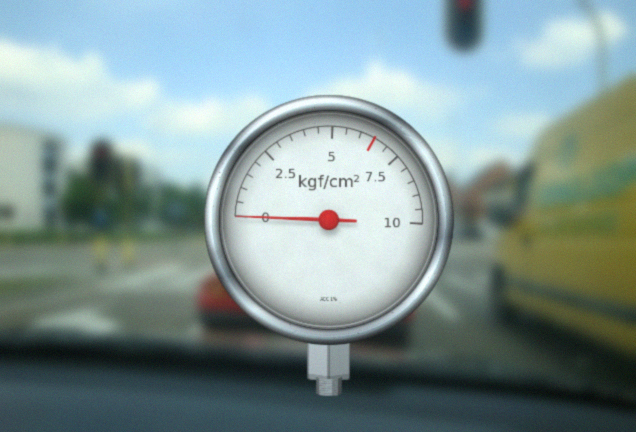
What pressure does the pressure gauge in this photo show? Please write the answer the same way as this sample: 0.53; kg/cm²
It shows 0; kg/cm²
